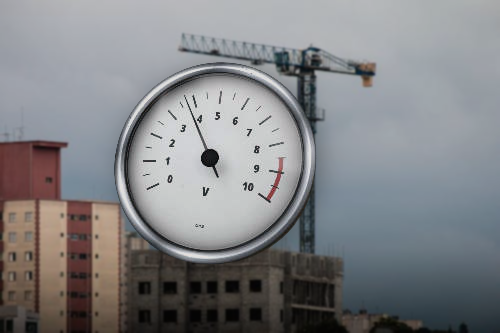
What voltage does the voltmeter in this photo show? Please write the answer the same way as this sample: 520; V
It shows 3.75; V
